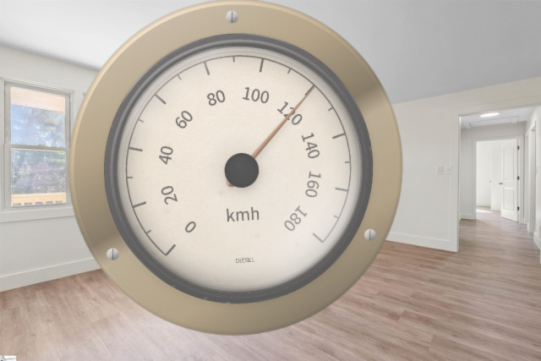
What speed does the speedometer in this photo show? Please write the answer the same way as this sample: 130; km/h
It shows 120; km/h
